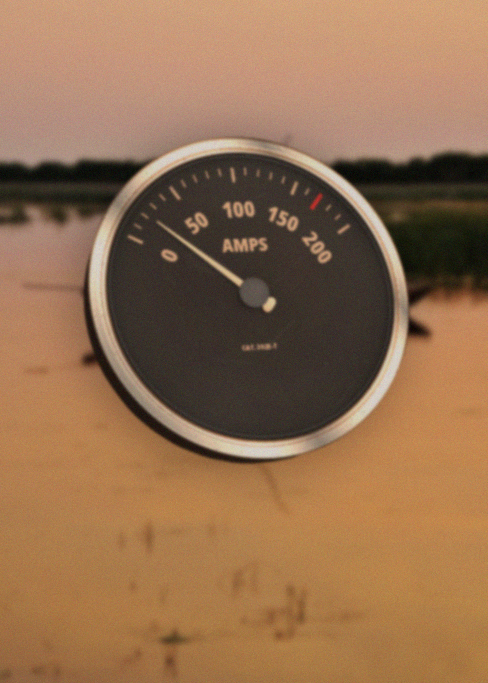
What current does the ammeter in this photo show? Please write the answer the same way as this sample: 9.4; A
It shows 20; A
